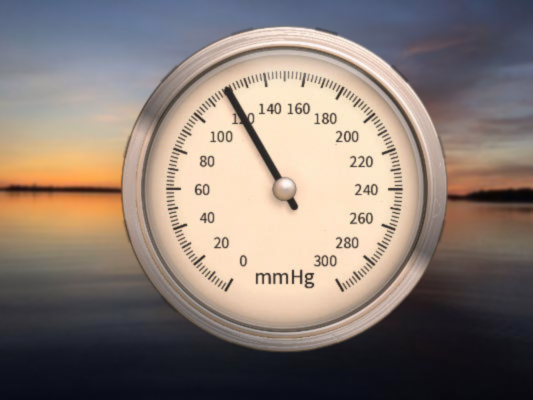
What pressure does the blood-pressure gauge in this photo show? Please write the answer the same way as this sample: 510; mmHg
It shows 120; mmHg
